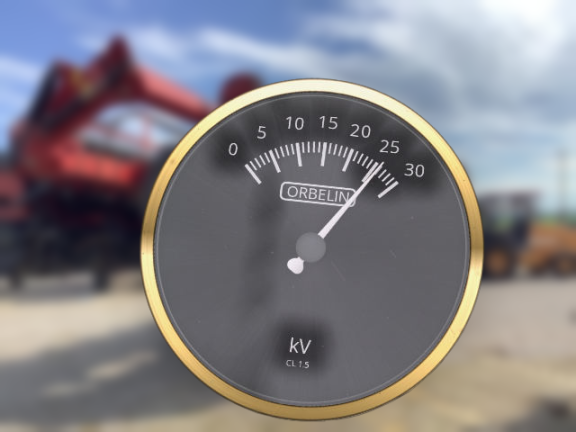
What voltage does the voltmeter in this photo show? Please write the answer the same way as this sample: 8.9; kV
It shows 26; kV
